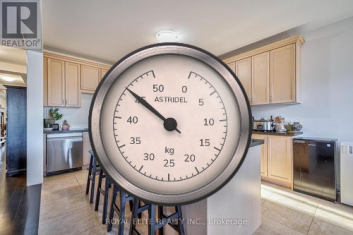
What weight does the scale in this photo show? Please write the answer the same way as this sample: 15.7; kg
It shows 45; kg
